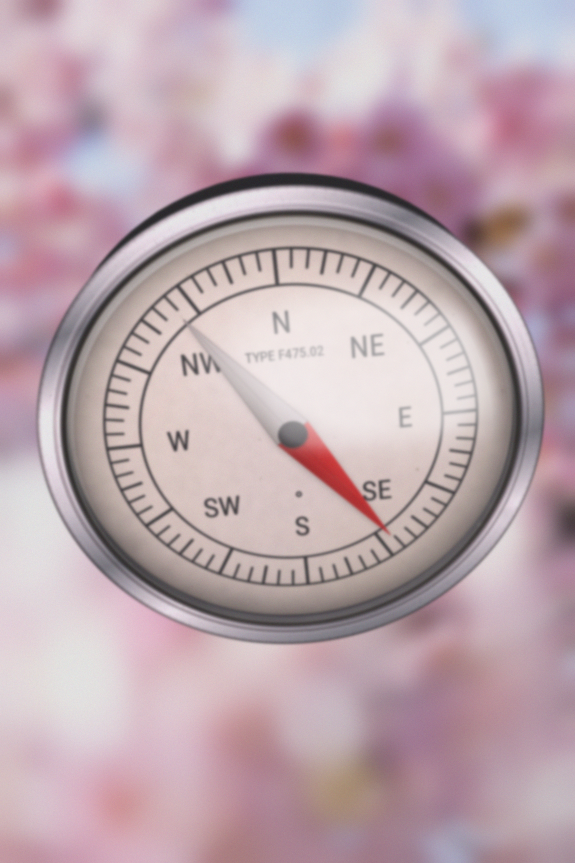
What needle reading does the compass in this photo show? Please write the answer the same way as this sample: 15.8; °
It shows 145; °
